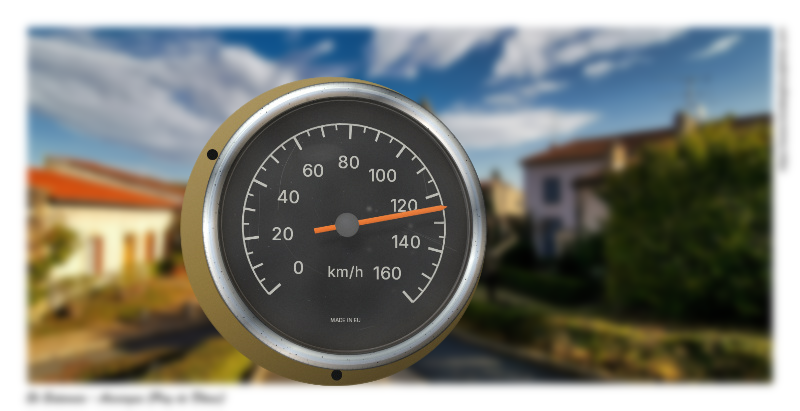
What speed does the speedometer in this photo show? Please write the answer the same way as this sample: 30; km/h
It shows 125; km/h
